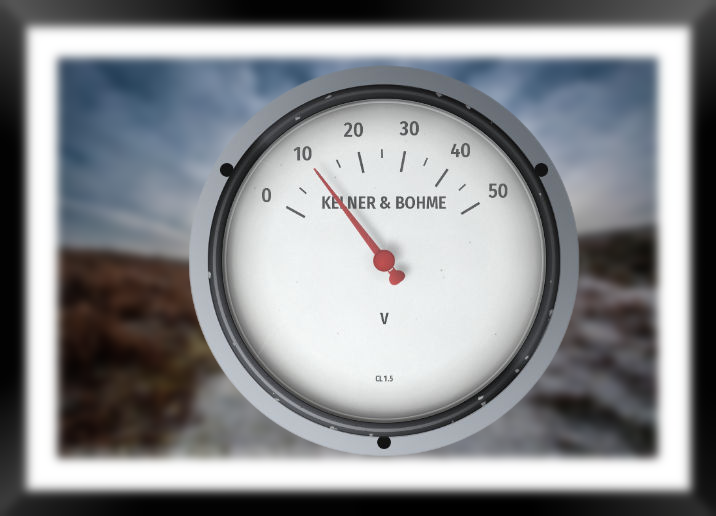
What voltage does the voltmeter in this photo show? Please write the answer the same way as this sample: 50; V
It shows 10; V
